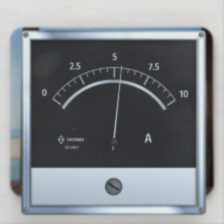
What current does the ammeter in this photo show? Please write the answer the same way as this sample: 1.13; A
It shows 5.5; A
